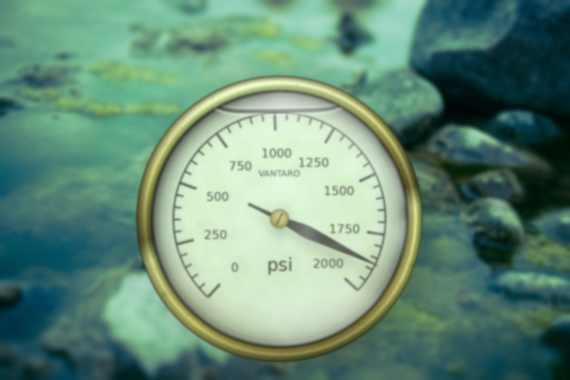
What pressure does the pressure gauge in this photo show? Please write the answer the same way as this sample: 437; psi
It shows 1875; psi
